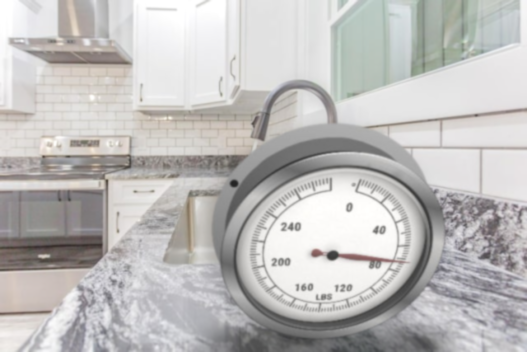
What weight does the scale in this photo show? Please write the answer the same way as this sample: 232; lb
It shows 70; lb
